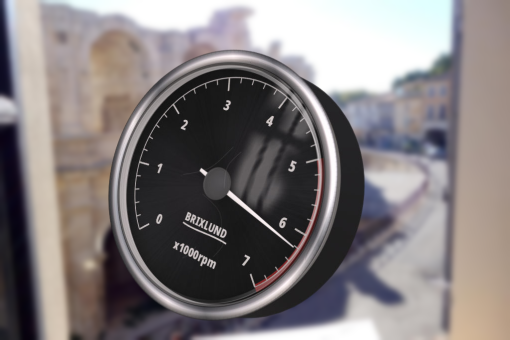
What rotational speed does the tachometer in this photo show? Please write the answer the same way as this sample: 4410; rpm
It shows 6200; rpm
